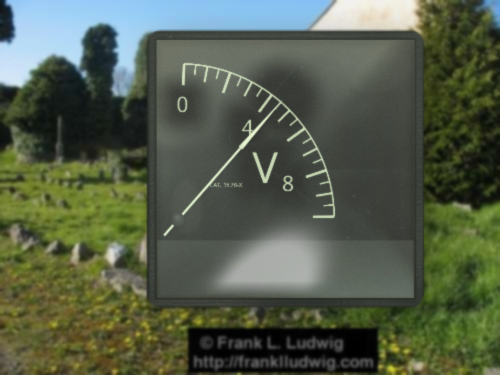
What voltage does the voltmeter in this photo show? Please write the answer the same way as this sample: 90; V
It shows 4.5; V
